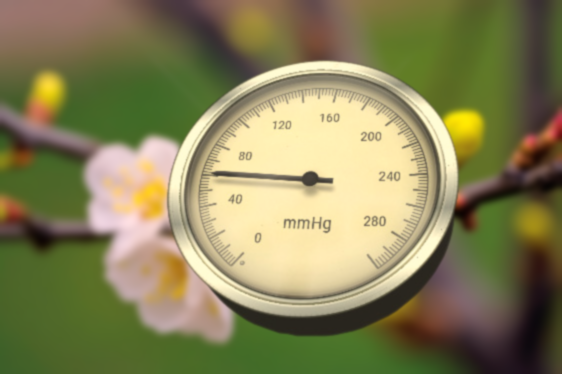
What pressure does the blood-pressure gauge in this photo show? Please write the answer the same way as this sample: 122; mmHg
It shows 60; mmHg
